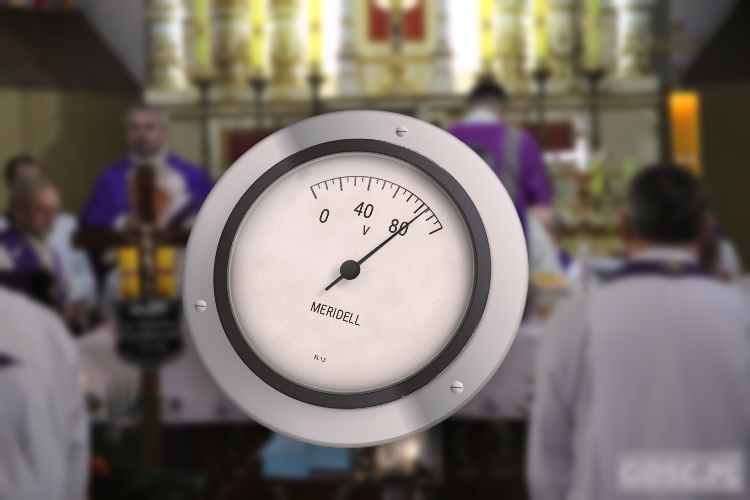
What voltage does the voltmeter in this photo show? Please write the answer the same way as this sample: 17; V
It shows 85; V
